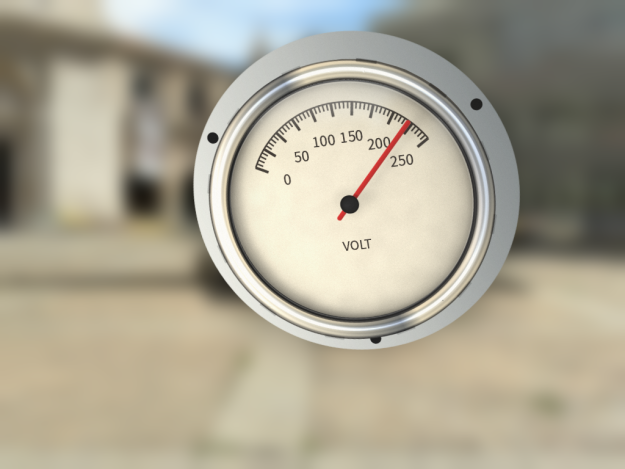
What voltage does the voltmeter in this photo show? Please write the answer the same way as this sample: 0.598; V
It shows 220; V
